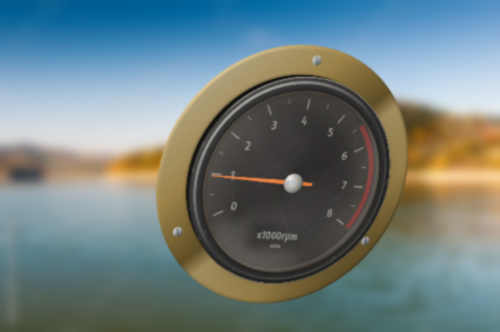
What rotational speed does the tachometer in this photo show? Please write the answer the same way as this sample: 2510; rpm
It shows 1000; rpm
